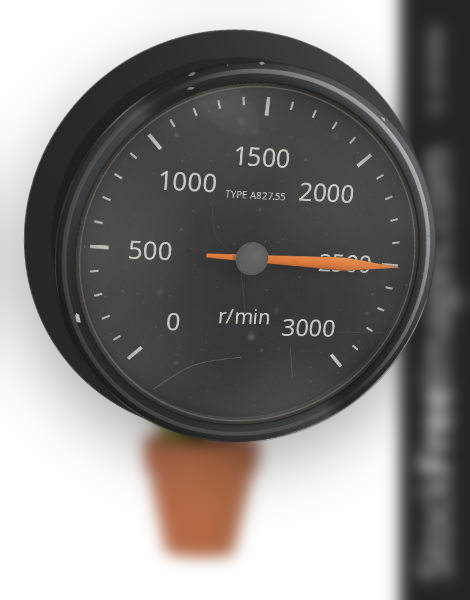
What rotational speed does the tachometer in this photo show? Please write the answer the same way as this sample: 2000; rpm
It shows 2500; rpm
